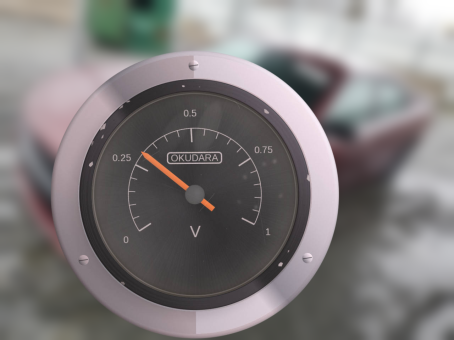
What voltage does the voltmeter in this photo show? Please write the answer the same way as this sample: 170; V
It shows 0.3; V
